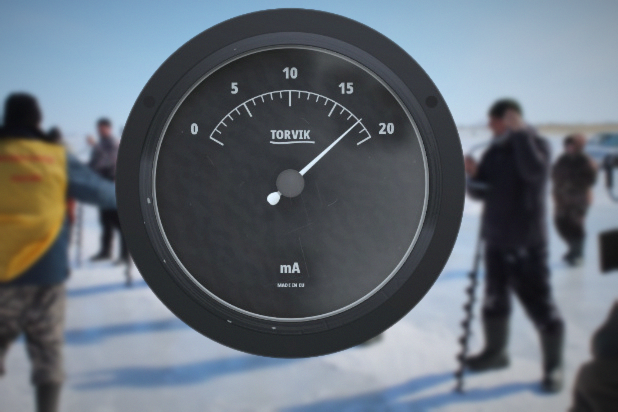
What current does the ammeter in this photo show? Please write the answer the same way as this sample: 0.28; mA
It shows 18; mA
